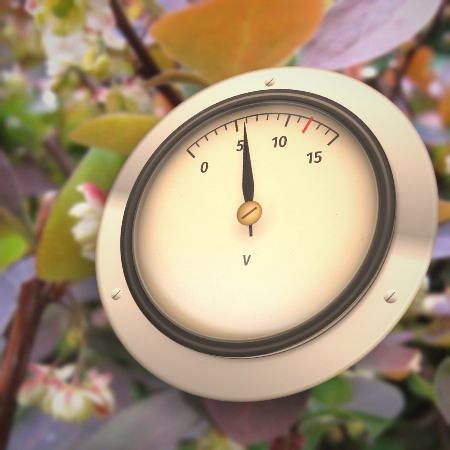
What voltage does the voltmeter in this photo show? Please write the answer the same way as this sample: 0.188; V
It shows 6; V
